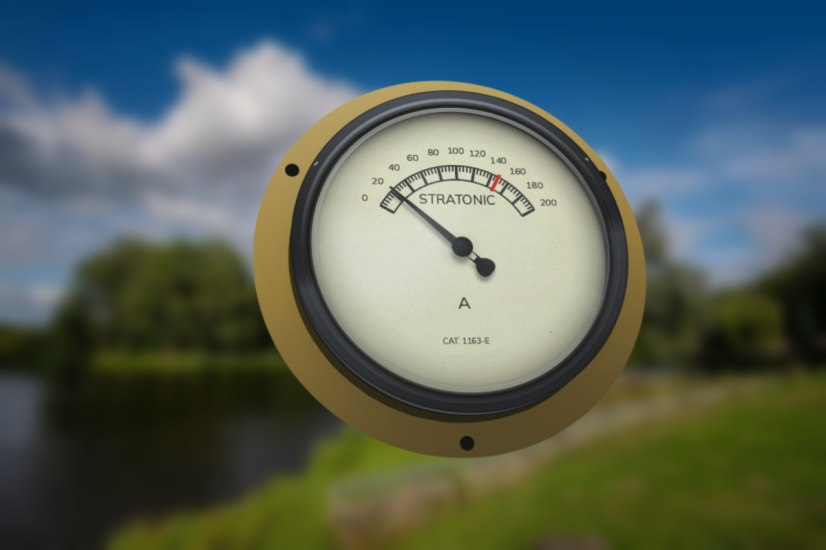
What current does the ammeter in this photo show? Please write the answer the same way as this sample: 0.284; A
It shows 20; A
